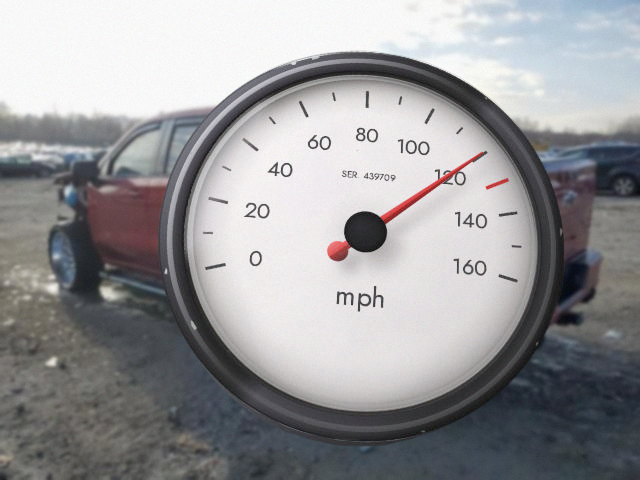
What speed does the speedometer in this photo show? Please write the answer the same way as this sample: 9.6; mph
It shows 120; mph
